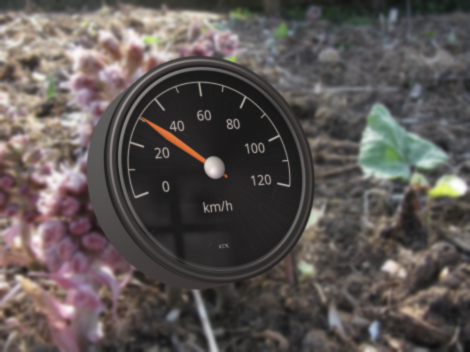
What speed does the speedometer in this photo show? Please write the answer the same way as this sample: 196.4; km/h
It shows 30; km/h
